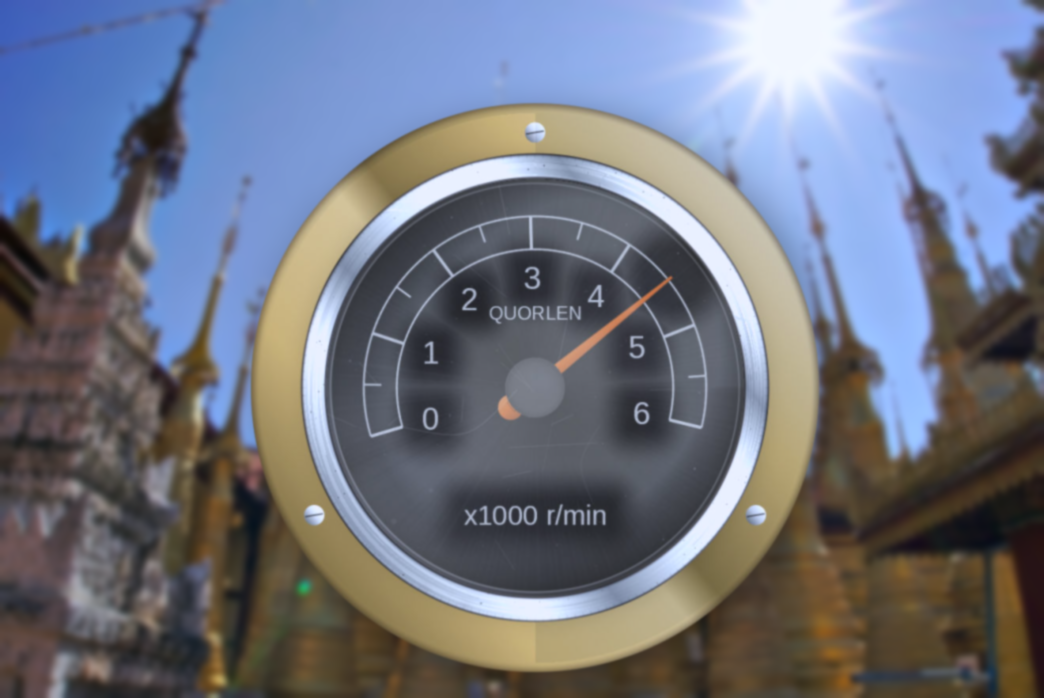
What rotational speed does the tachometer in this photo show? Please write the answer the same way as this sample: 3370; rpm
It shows 4500; rpm
